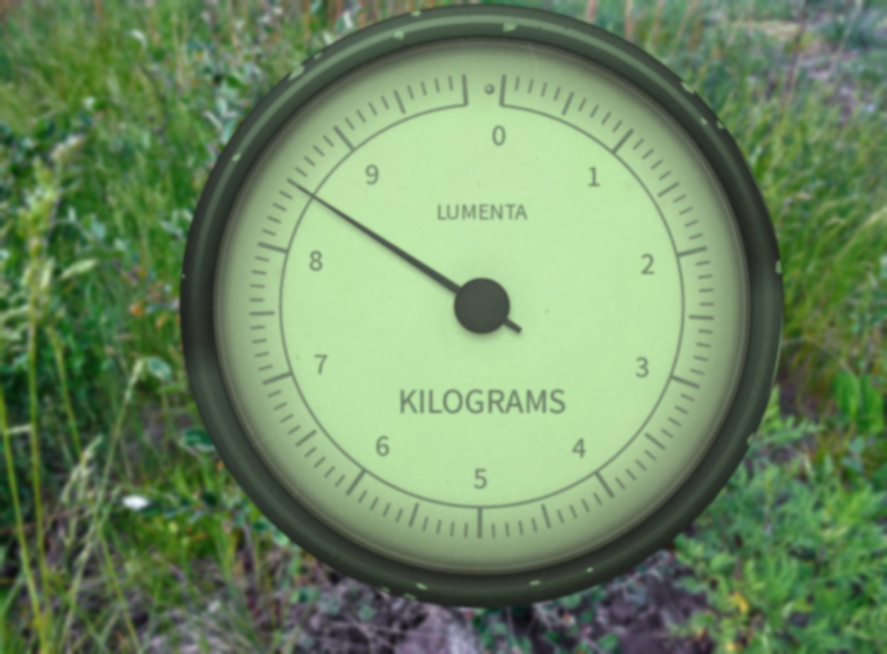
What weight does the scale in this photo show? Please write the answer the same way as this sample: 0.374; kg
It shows 8.5; kg
